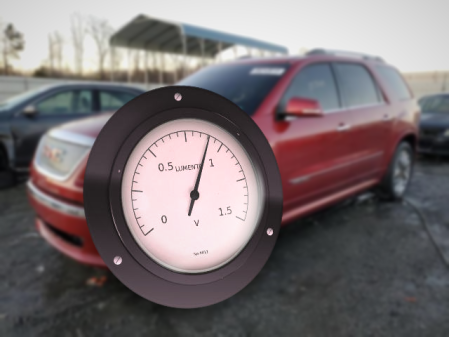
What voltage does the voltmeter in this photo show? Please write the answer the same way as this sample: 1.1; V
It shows 0.9; V
